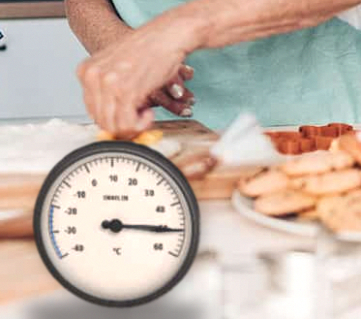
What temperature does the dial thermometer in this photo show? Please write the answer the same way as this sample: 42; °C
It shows 50; °C
